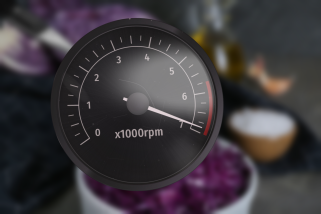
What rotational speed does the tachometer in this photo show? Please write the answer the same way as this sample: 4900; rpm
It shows 6875; rpm
